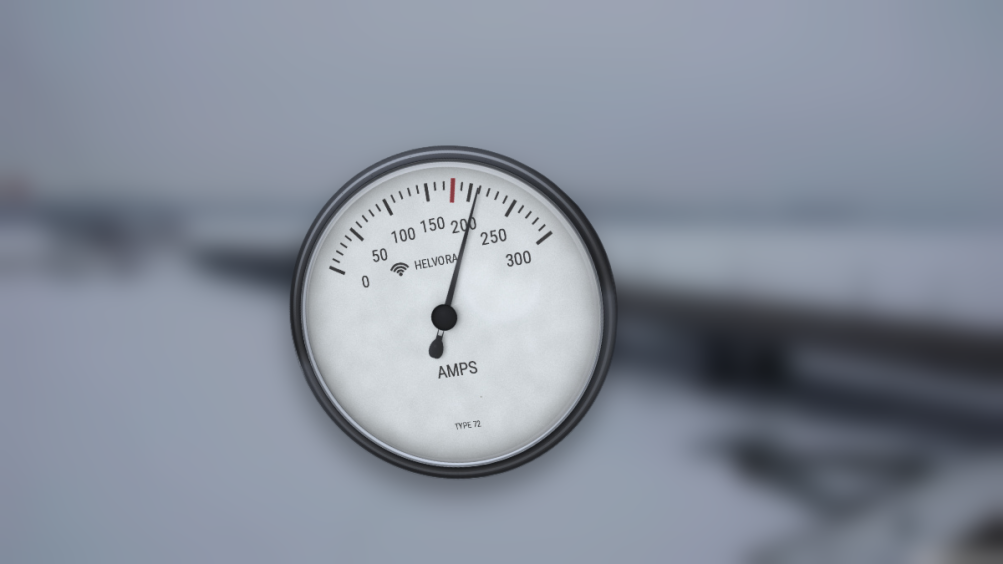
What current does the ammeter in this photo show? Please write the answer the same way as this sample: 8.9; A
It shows 210; A
